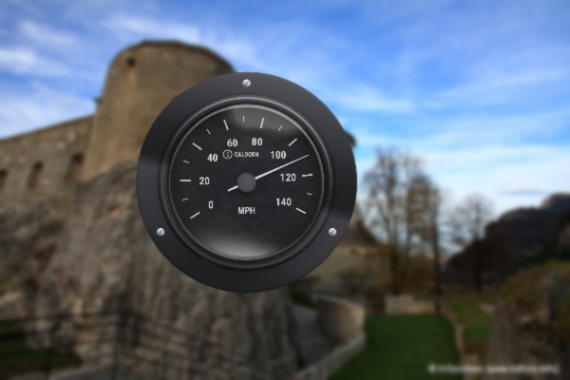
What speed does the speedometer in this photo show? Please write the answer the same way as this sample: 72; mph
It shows 110; mph
